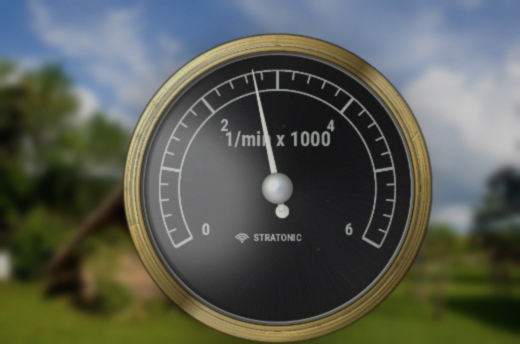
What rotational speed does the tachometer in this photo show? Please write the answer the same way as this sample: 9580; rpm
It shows 2700; rpm
